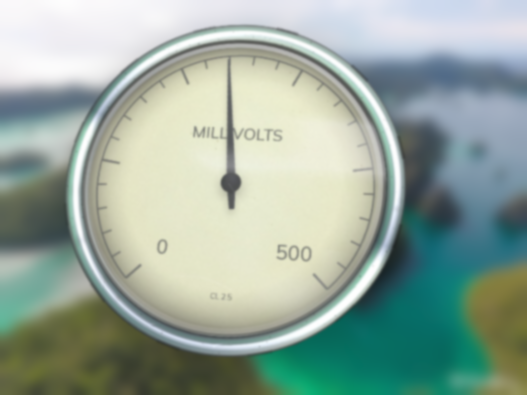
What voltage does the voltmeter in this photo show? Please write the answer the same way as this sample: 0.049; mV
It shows 240; mV
